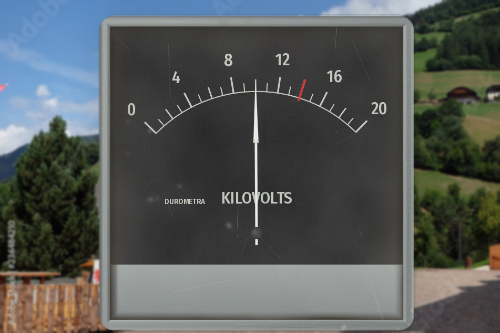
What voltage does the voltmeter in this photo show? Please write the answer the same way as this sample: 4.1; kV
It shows 10; kV
